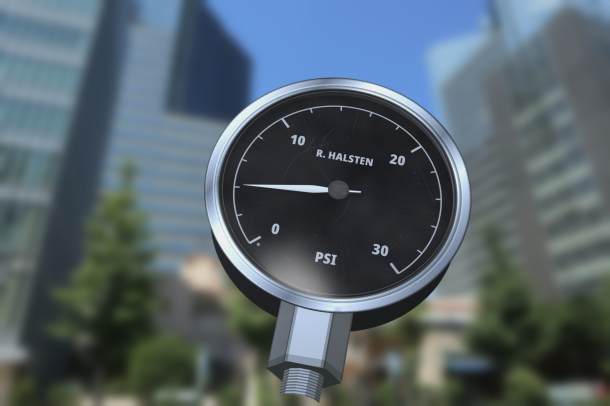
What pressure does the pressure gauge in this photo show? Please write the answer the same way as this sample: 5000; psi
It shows 4; psi
